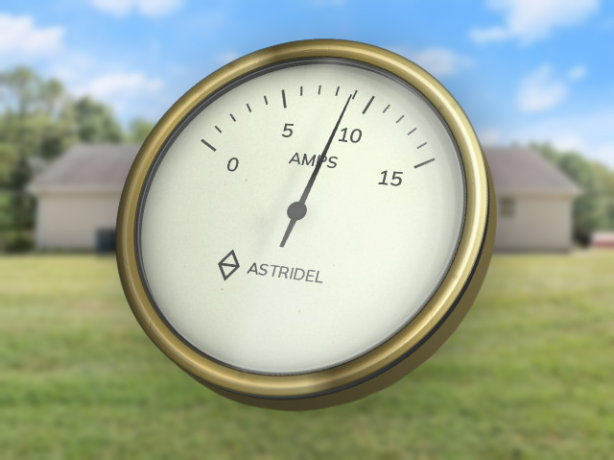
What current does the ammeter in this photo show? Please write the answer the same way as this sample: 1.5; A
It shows 9; A
